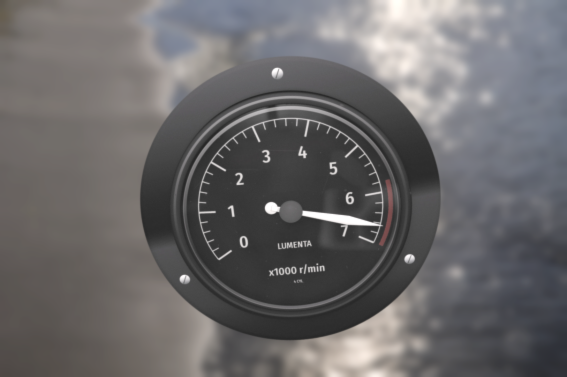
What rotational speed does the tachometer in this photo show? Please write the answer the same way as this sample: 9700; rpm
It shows 6600; rpm
